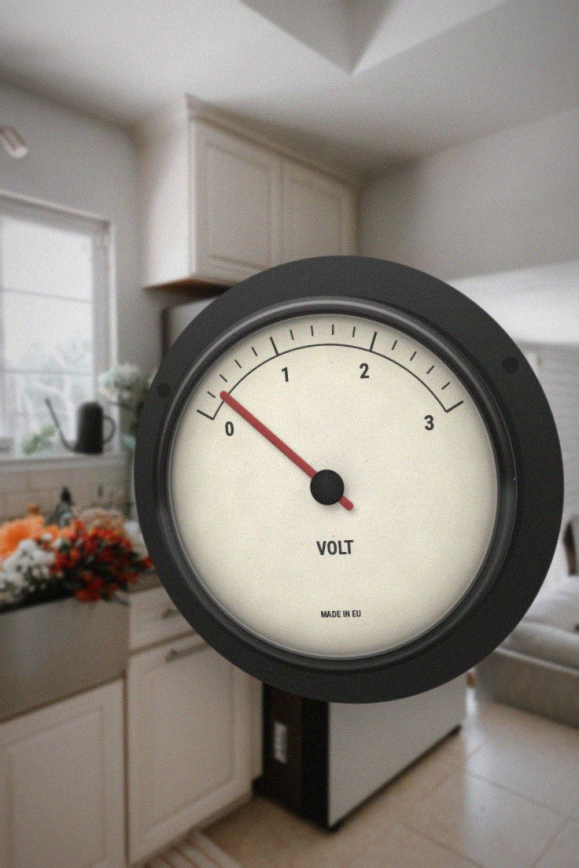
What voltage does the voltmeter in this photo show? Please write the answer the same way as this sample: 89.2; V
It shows 0.3; V
